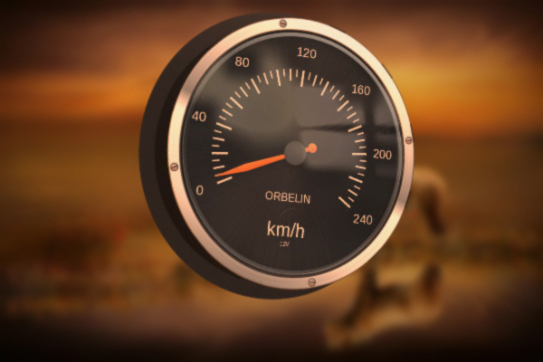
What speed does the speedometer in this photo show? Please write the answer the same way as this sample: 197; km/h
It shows 5; km/h
